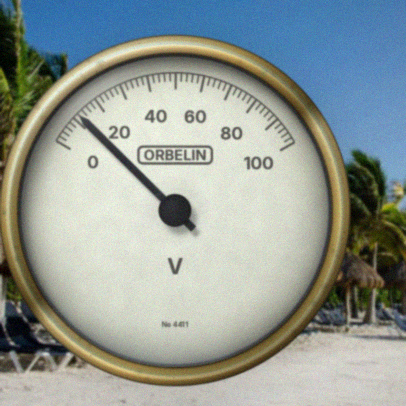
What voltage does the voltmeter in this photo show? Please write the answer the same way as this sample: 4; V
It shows 12; V
